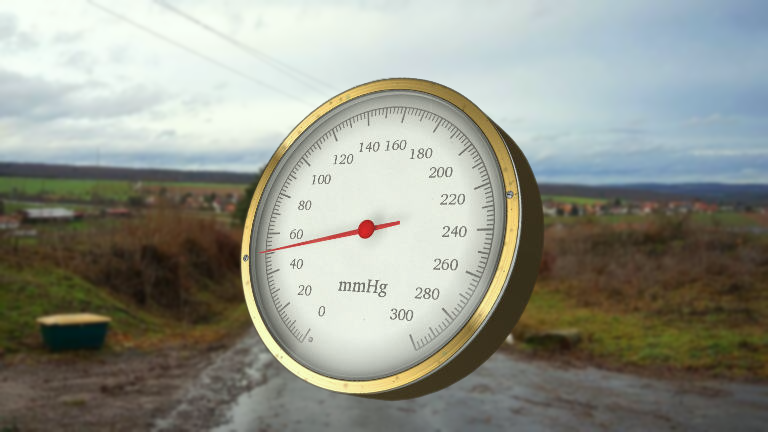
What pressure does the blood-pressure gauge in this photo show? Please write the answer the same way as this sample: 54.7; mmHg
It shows 50; mmHg
